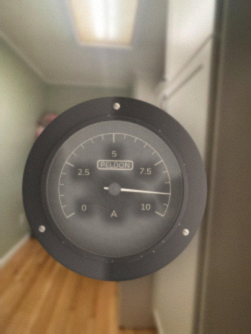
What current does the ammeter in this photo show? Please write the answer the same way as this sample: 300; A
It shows 9; A
